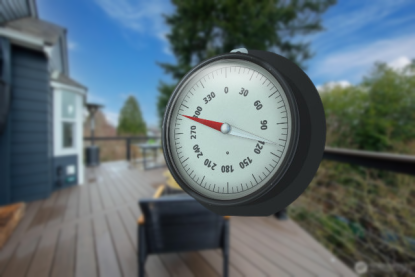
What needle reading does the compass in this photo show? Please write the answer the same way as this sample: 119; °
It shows 290; °
